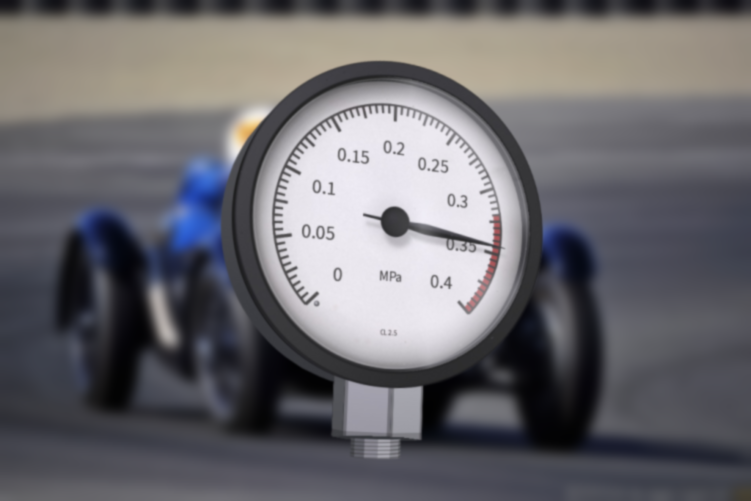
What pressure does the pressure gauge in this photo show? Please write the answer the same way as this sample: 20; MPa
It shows 0.345; MPa
